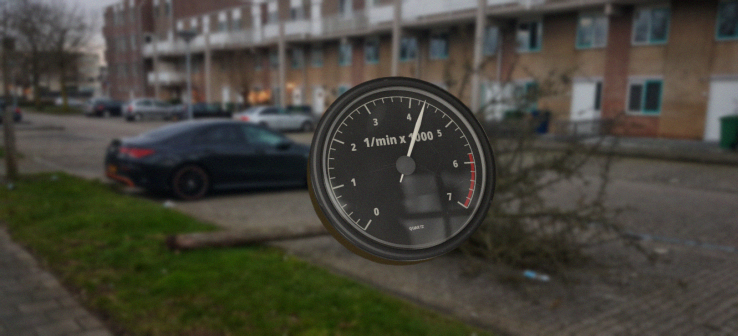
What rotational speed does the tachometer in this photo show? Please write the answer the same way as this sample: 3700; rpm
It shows 4300; rpm
